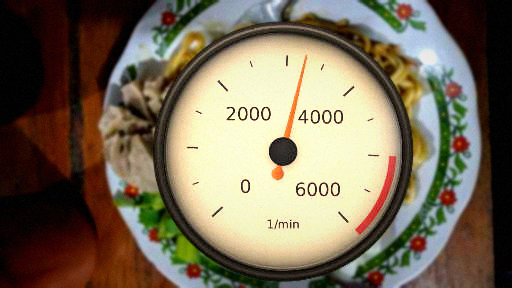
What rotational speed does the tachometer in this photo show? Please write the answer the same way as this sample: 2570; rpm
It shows 3250; rpm
